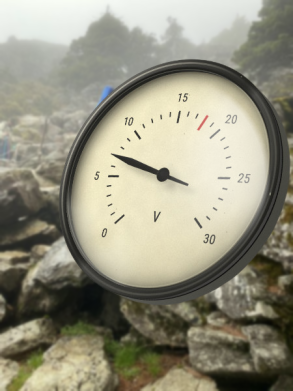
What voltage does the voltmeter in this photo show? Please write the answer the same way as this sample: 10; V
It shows 7; V
